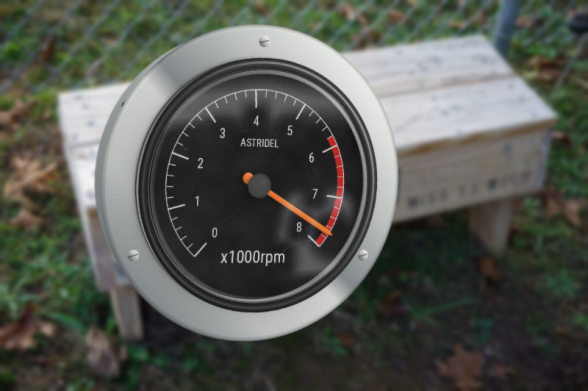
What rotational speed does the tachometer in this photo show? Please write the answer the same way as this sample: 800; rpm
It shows 7700; rpm
